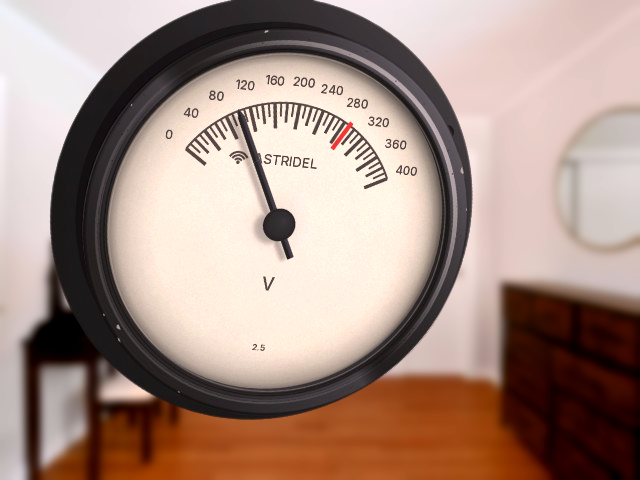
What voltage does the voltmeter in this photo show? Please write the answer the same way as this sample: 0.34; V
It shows 100; V
